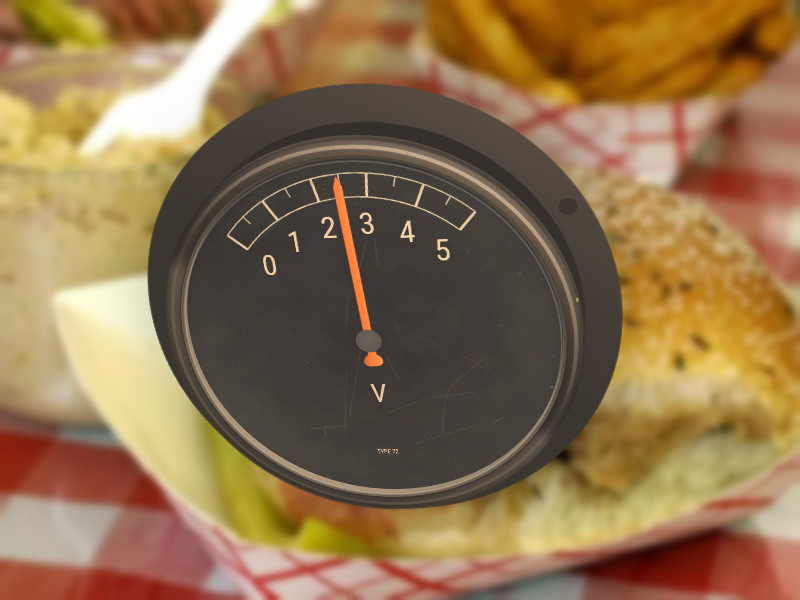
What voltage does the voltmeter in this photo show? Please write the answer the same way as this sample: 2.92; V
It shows 2.5; V
